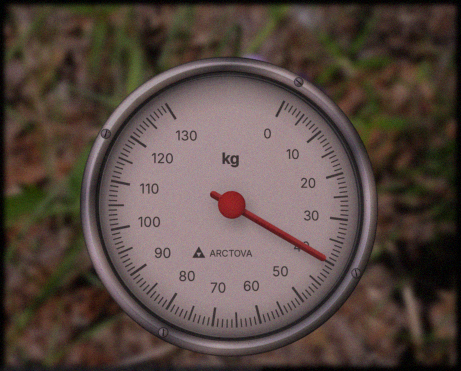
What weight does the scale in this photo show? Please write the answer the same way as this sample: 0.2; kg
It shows 40; kg
